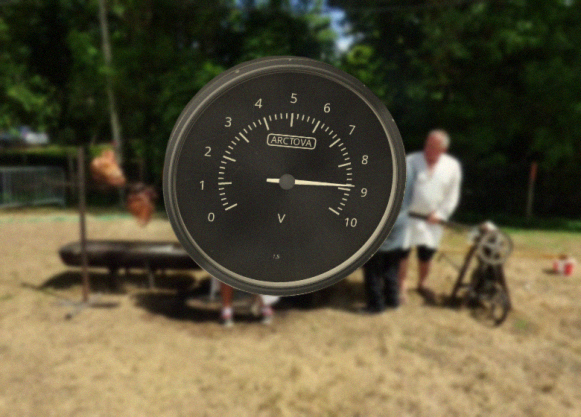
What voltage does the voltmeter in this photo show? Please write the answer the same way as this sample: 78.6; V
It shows 8.8; V
